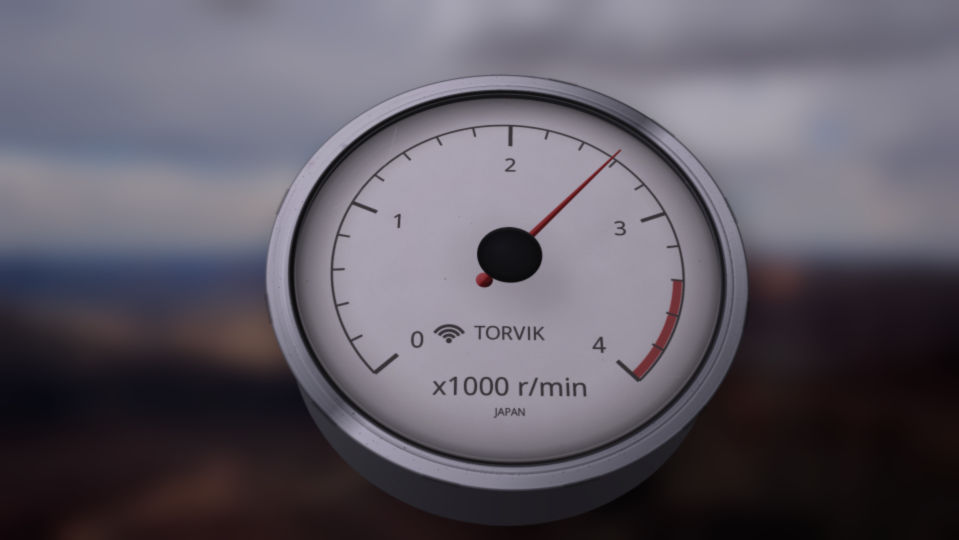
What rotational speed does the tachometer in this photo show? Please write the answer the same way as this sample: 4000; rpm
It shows 2600; rpm
